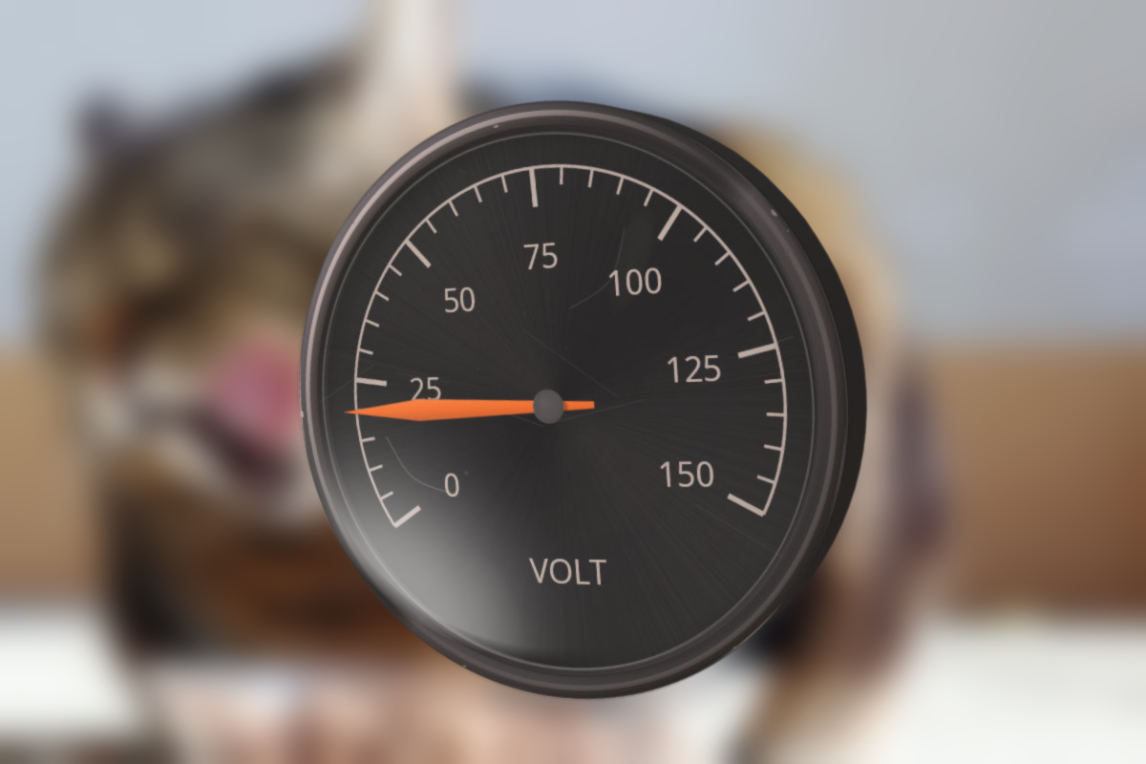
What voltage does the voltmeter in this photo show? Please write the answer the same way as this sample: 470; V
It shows 20; V
